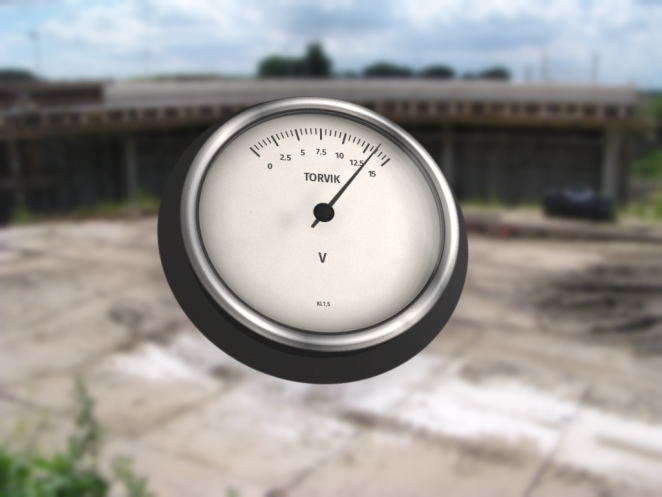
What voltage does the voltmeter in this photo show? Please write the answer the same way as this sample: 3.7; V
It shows 13.5; V
